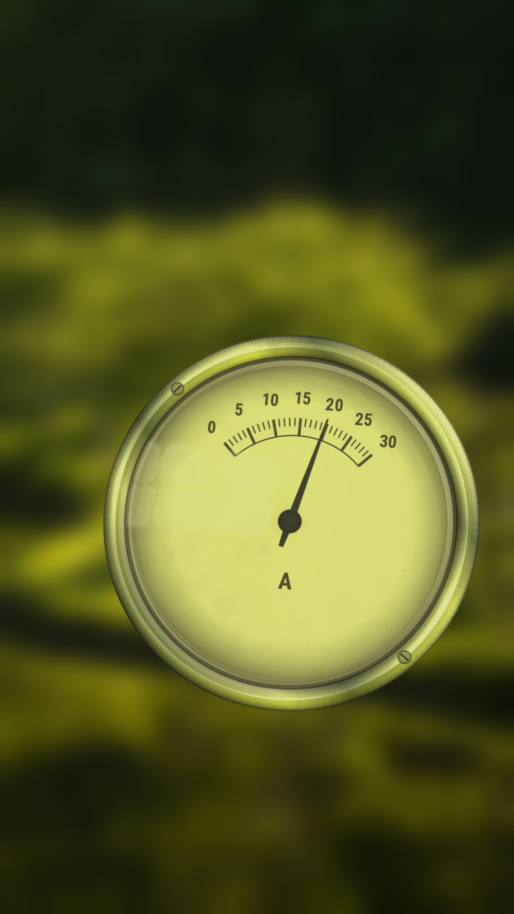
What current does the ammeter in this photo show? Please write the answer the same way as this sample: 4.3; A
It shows 20; A
